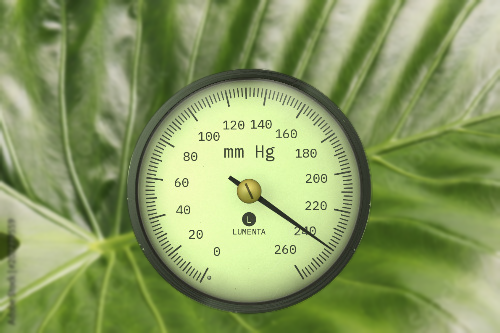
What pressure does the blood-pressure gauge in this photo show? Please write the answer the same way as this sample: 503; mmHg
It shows 240; mmHg
